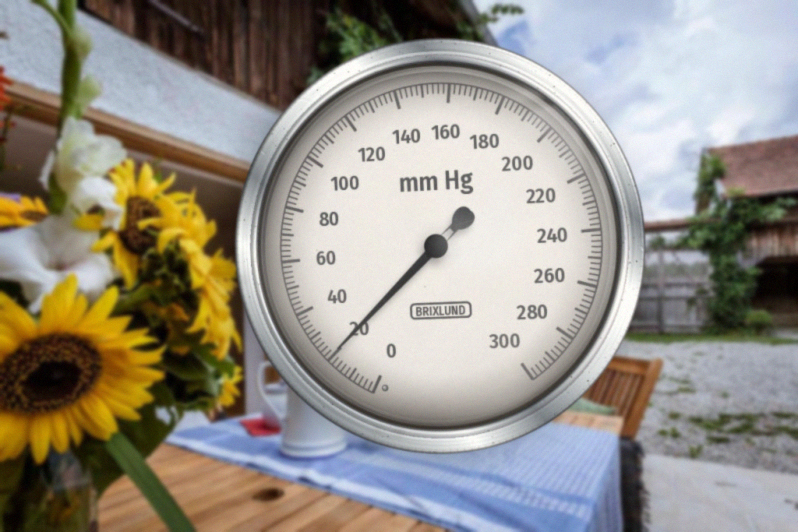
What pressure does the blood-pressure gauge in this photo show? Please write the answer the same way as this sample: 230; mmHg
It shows 20; mmHg
